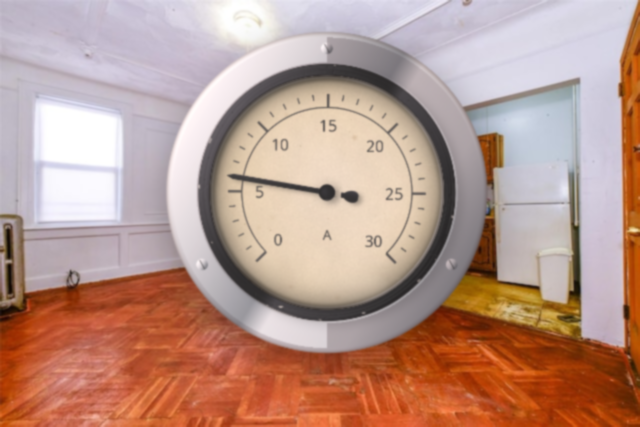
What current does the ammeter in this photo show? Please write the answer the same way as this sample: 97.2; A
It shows 6; A
